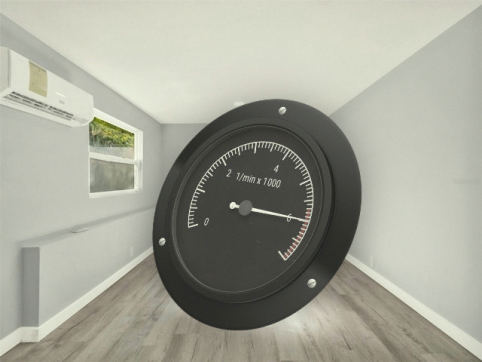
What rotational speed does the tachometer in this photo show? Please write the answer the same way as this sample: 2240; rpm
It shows 6000; rpm
